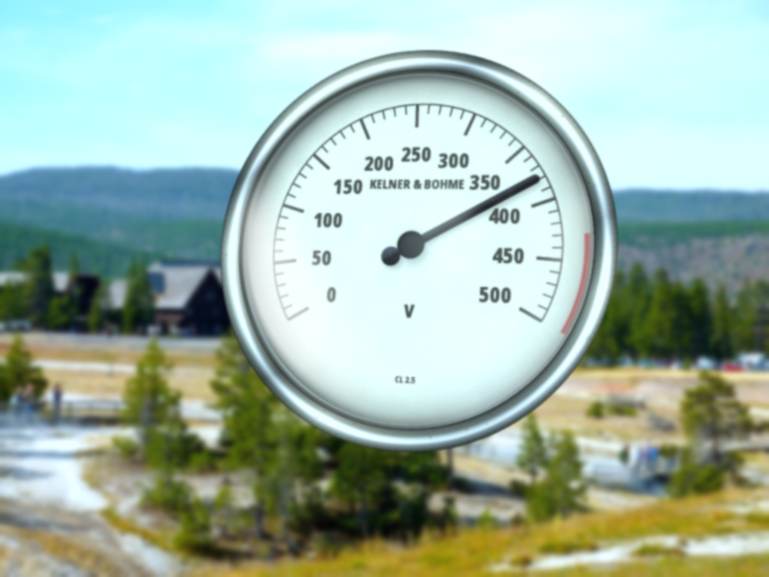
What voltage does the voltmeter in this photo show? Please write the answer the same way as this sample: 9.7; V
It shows 380; V
